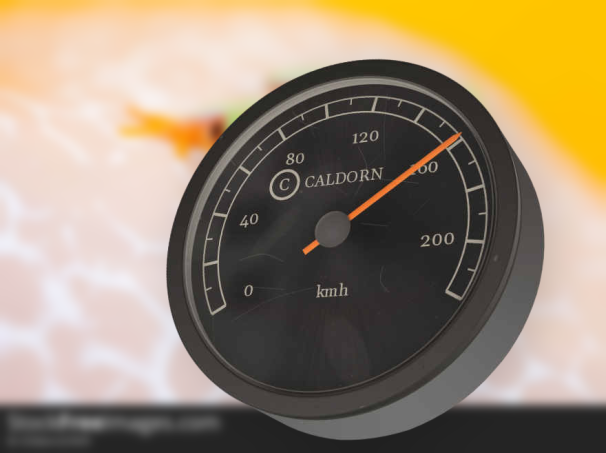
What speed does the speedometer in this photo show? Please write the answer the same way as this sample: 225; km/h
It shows 160; km/h
